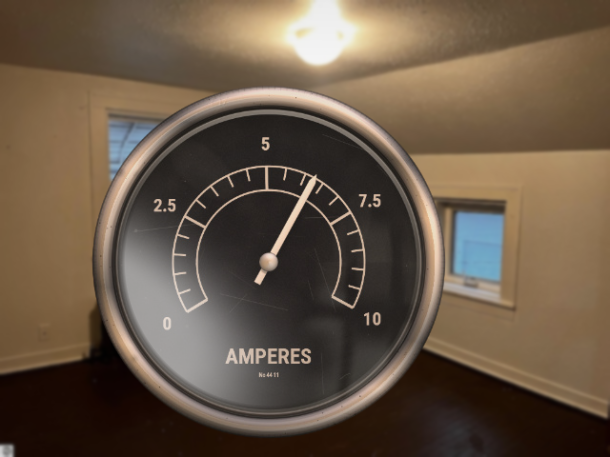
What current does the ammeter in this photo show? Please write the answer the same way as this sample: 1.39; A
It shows 6.25; A
